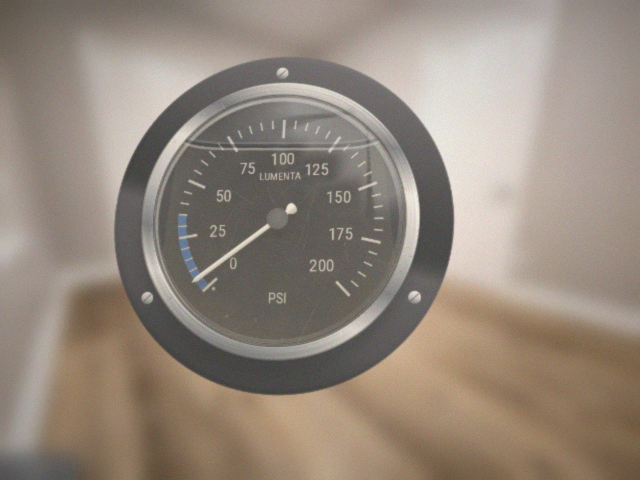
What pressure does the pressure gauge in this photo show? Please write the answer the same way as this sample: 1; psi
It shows 5; psi
